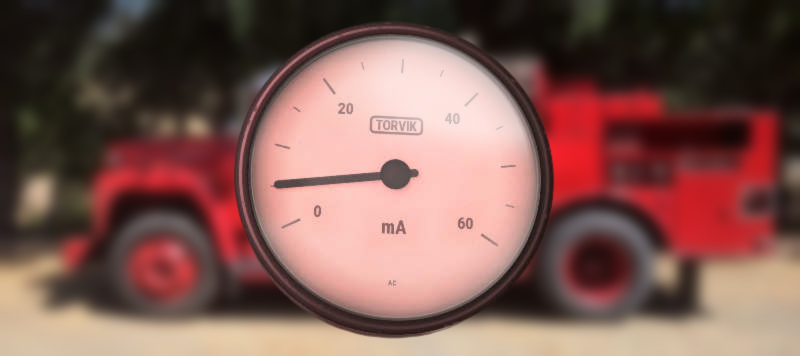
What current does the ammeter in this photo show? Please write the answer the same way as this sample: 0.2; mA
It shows 5; mA
